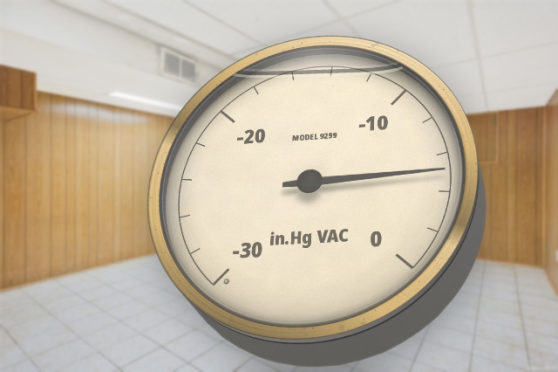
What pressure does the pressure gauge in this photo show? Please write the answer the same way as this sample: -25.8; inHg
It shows -5; inHg
